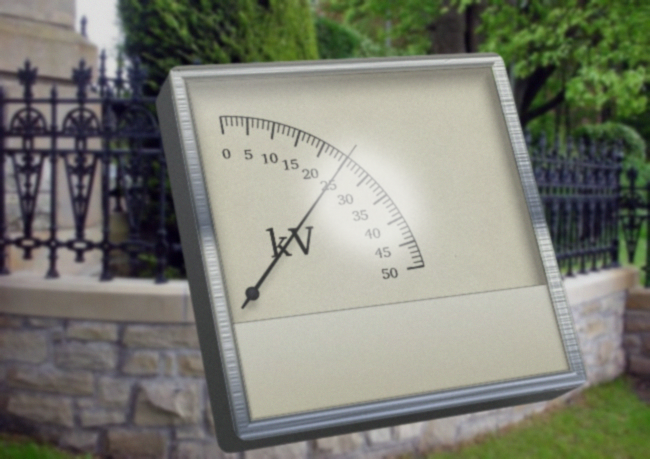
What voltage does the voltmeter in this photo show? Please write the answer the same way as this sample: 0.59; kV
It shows 25; kV
